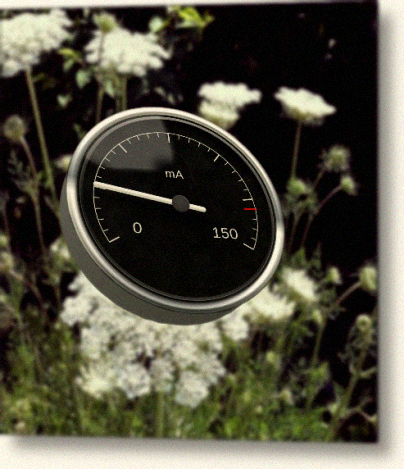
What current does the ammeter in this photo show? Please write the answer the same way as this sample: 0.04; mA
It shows 25; mA
